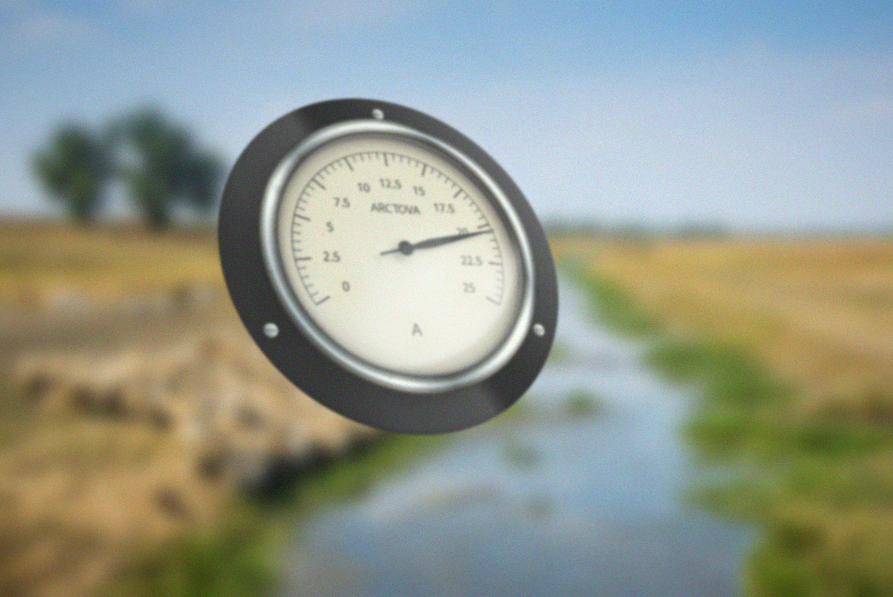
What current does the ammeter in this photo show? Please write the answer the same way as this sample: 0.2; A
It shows 20.5; A
